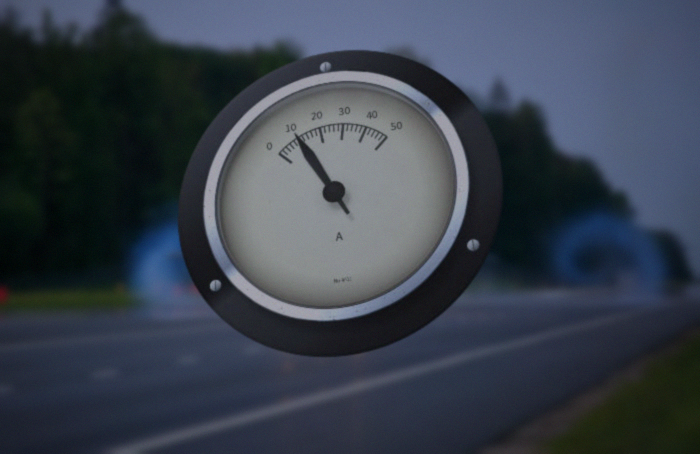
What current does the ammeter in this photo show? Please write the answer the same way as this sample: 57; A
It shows 10; A
